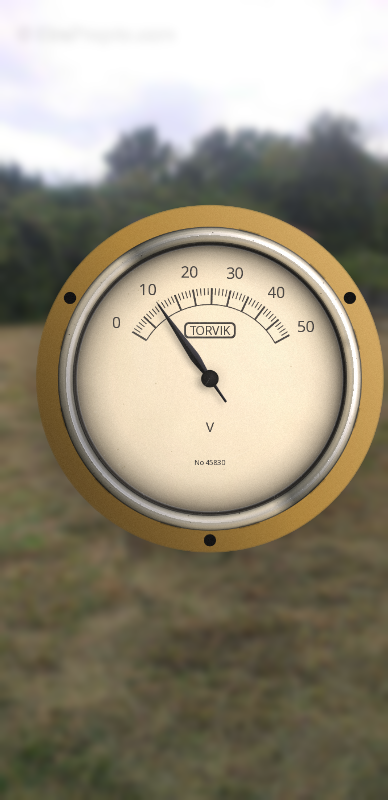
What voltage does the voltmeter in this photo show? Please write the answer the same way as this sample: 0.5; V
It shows 10; V
